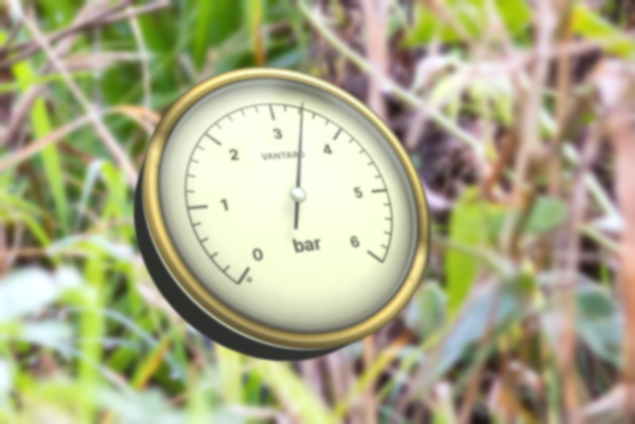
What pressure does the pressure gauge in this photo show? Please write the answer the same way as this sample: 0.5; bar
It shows 3.4; bar
